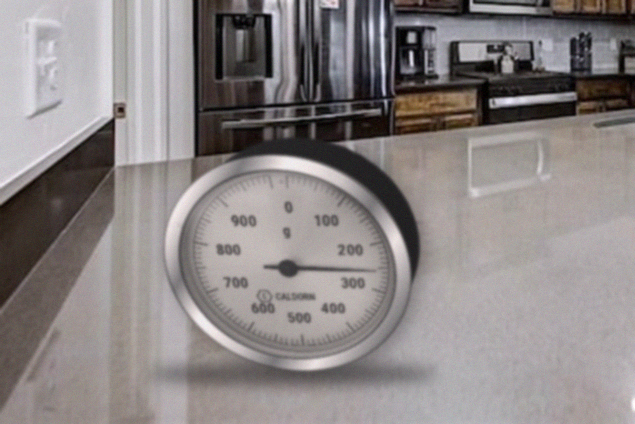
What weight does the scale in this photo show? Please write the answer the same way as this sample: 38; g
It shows 250; g
